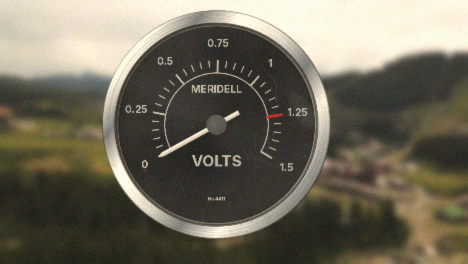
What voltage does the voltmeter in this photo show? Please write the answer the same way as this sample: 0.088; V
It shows 0; V
